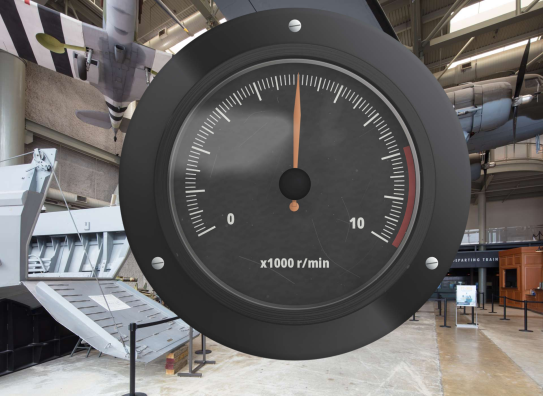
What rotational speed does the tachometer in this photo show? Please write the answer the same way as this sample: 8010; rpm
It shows 5000; rpm
